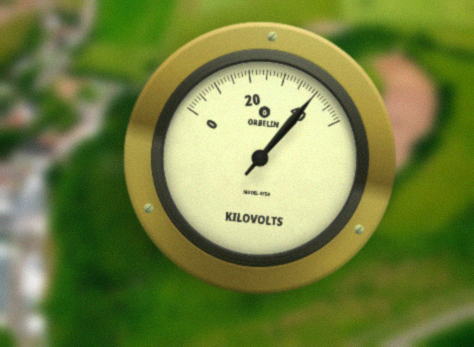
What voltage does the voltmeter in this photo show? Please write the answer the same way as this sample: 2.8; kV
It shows 40; kV
